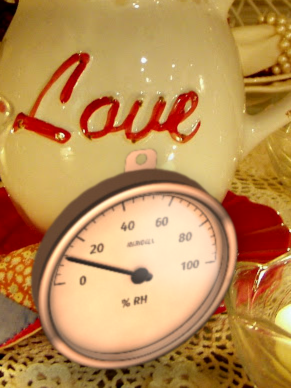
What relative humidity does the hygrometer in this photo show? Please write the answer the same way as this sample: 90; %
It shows 12; %
